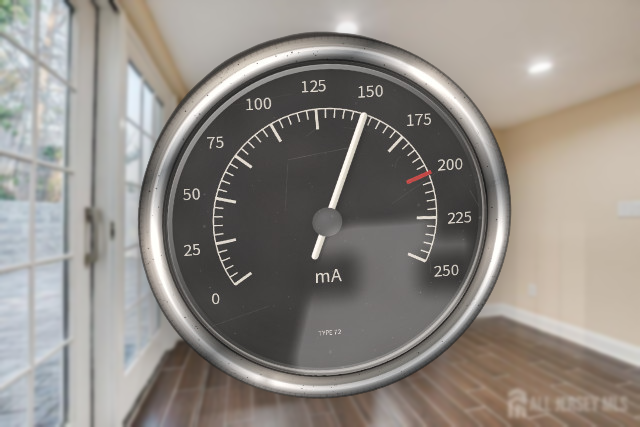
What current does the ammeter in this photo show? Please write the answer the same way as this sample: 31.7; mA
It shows 150; mA
